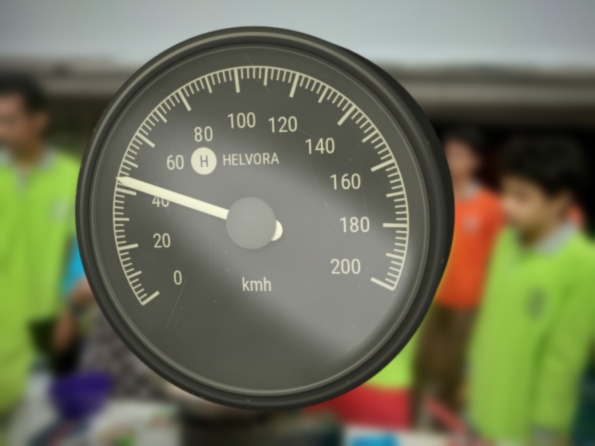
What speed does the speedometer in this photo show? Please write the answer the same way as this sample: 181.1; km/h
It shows 44; km/h
